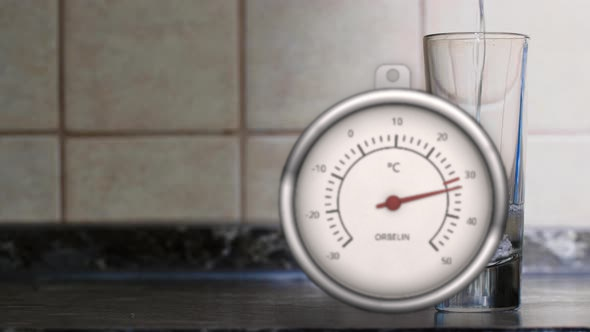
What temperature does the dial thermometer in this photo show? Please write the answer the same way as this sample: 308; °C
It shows 32; °C
